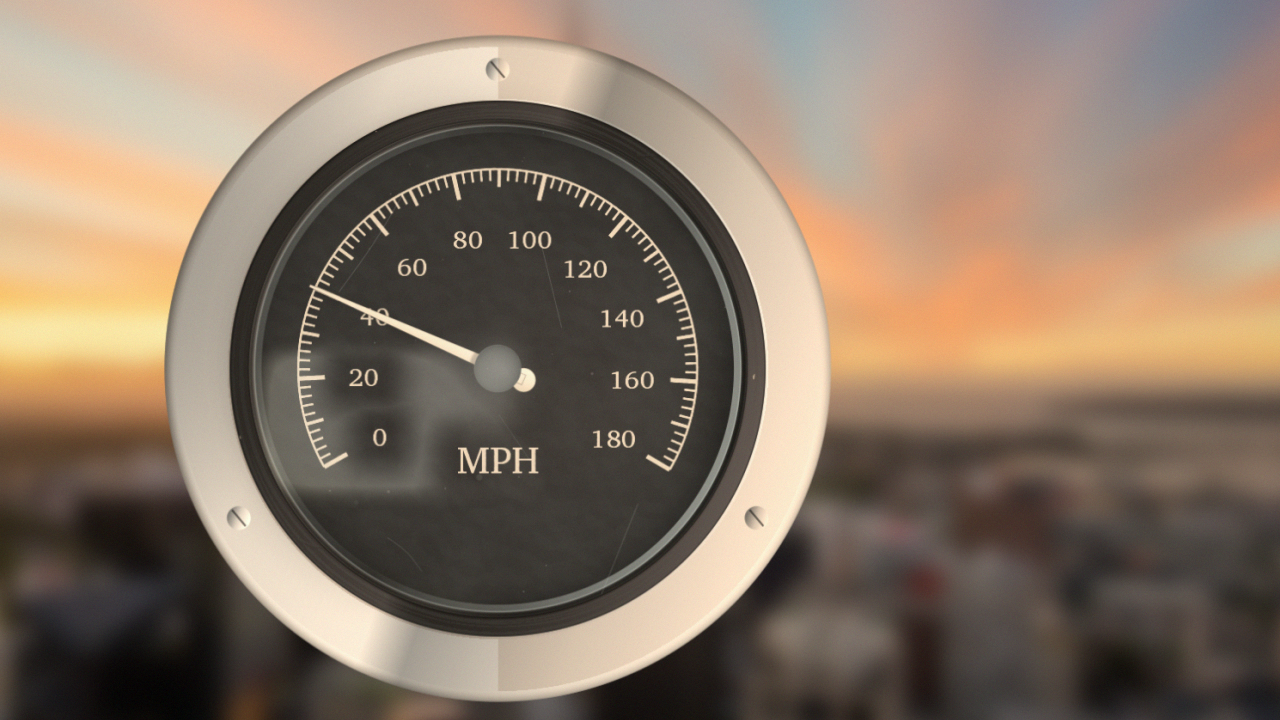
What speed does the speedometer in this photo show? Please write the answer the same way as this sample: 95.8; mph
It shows 40; mph
